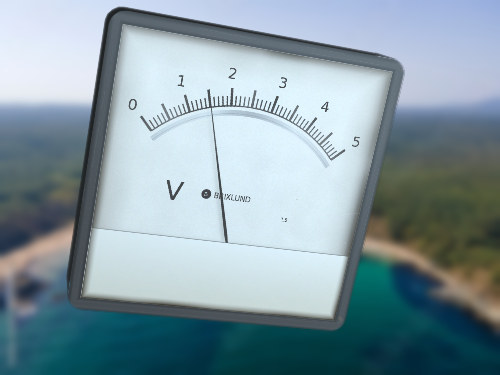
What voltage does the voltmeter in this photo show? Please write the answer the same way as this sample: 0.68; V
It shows 1.5; V
